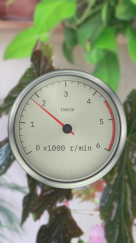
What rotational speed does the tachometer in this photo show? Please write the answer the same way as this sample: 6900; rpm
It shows 1800; rpm
